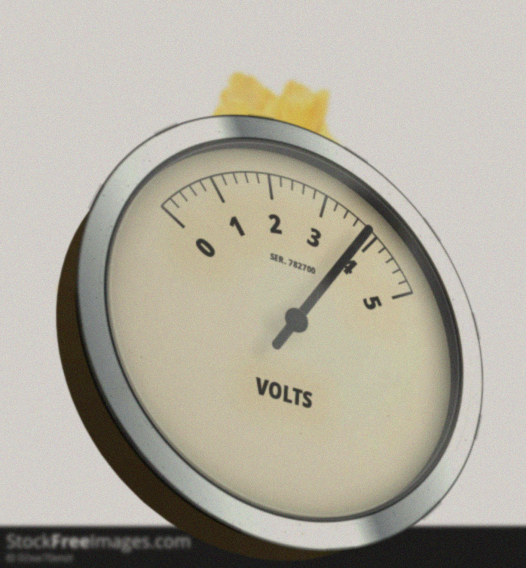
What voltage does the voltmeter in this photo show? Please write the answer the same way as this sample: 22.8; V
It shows 3.8; V
